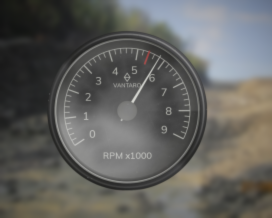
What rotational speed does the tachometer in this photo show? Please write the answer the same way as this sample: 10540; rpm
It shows 5800; rpm
